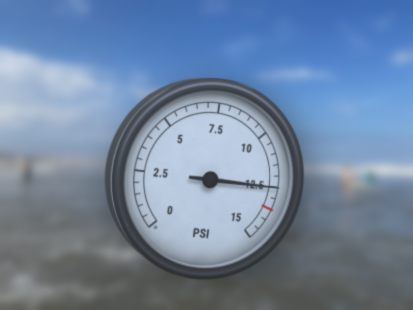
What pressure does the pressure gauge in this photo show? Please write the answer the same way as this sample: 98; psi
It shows 12.5; psi
